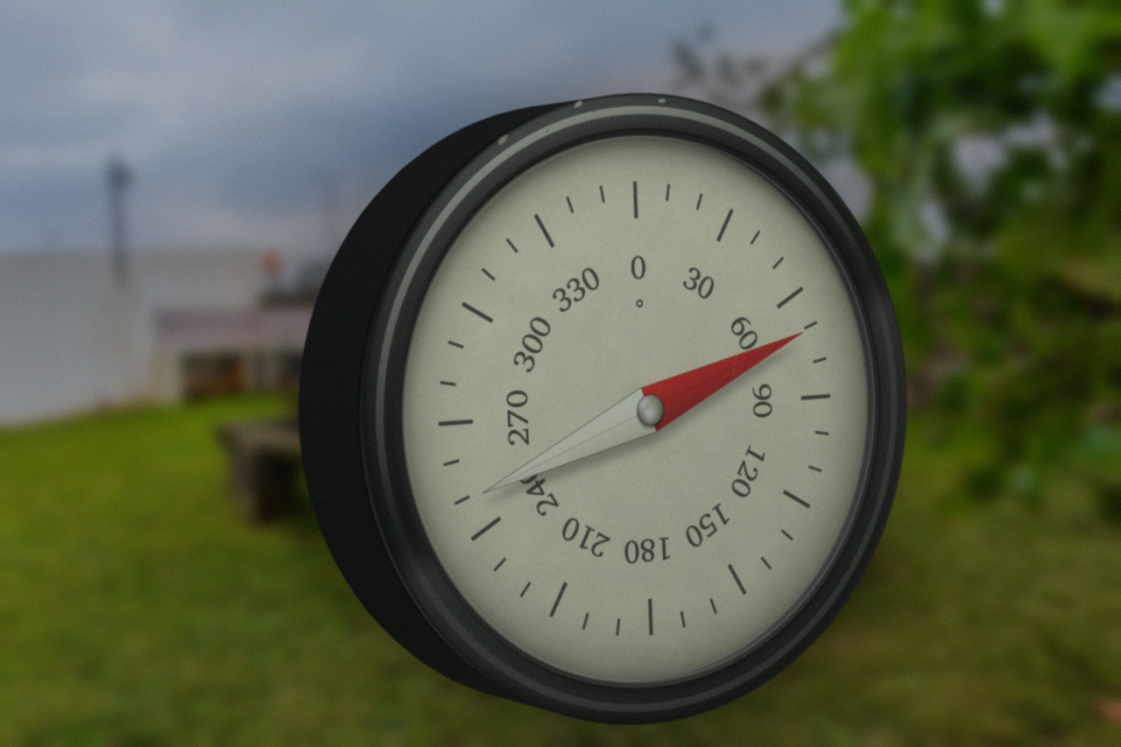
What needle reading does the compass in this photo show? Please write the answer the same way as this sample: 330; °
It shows 70; °
